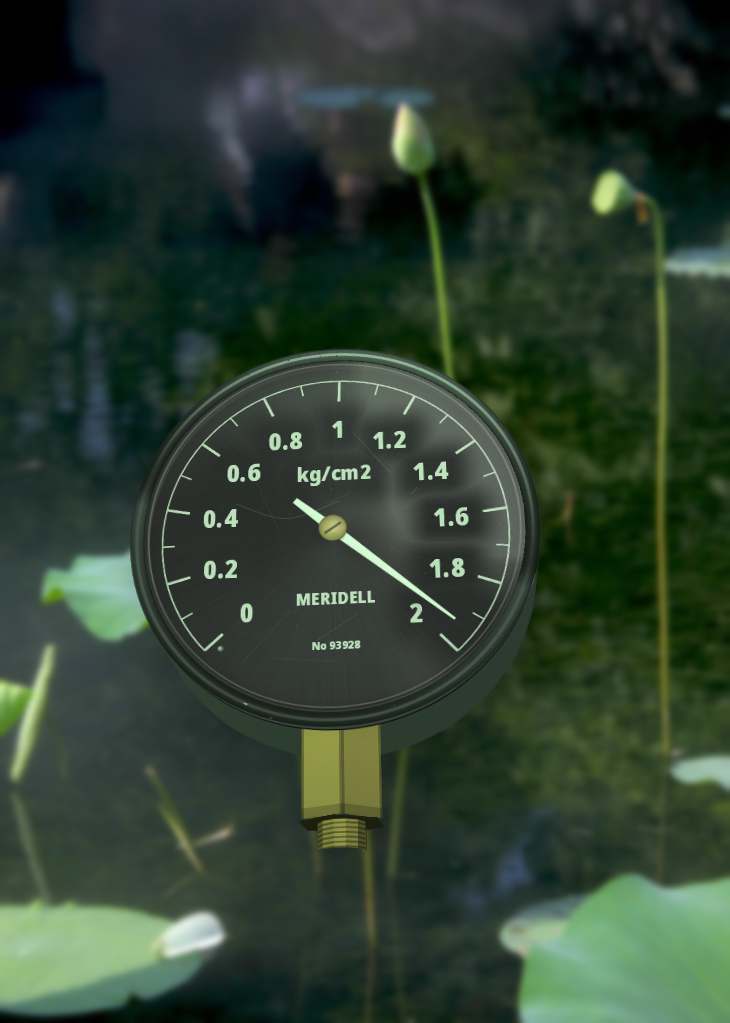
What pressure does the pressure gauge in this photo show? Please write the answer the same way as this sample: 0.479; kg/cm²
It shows 1.95; kg/cm²
